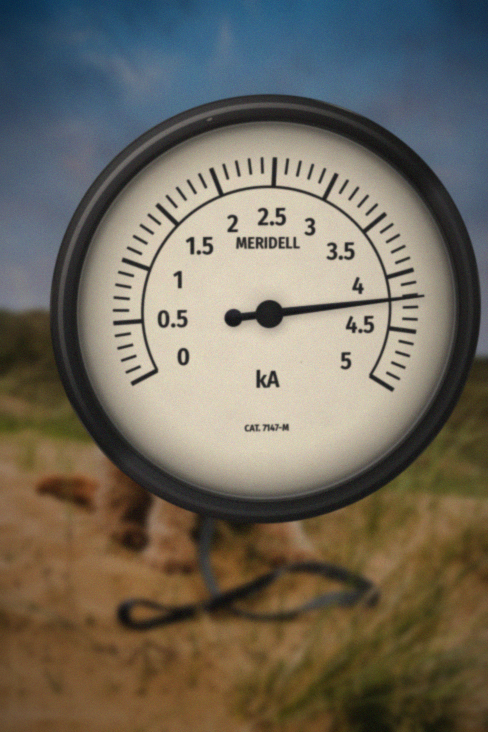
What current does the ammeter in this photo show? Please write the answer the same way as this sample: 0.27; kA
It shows 4.2; kA
